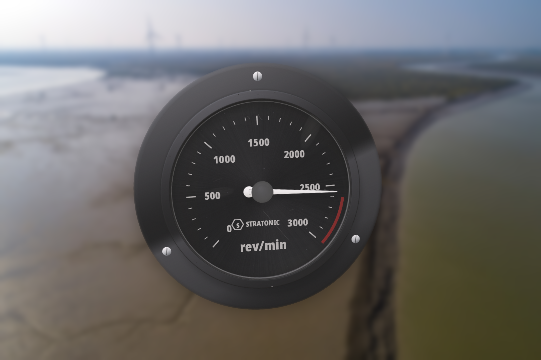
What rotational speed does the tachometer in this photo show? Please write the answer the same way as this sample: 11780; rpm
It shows 2550; rpm
